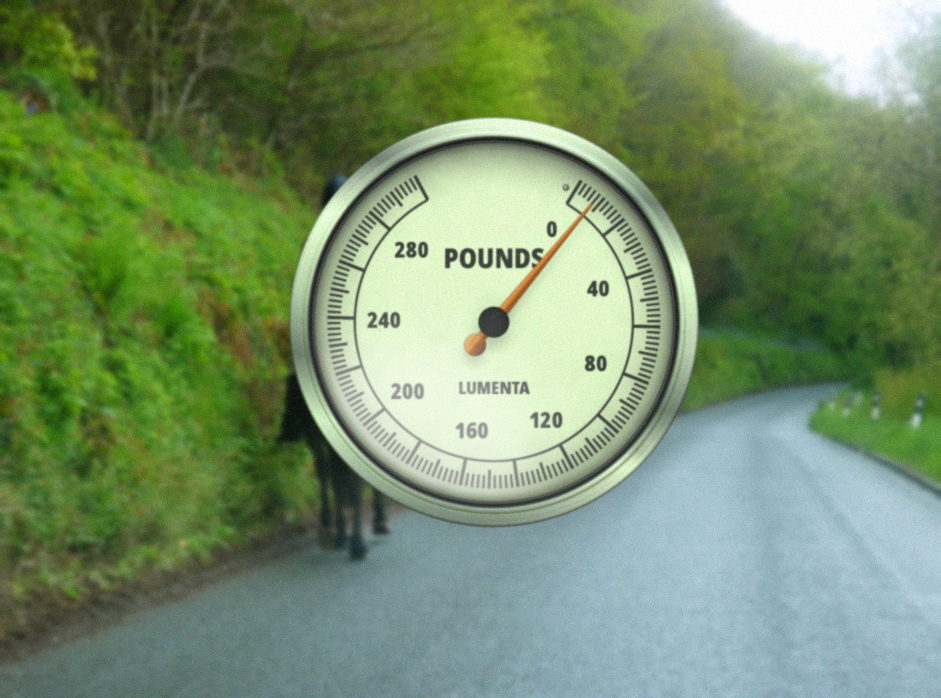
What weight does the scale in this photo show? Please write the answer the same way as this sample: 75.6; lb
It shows 8; lb
